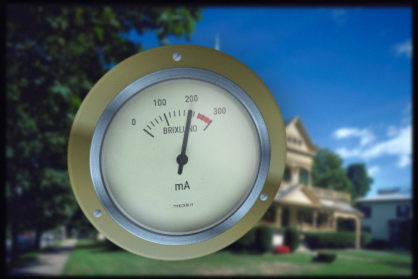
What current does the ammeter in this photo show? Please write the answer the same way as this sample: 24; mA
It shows 200; mA
